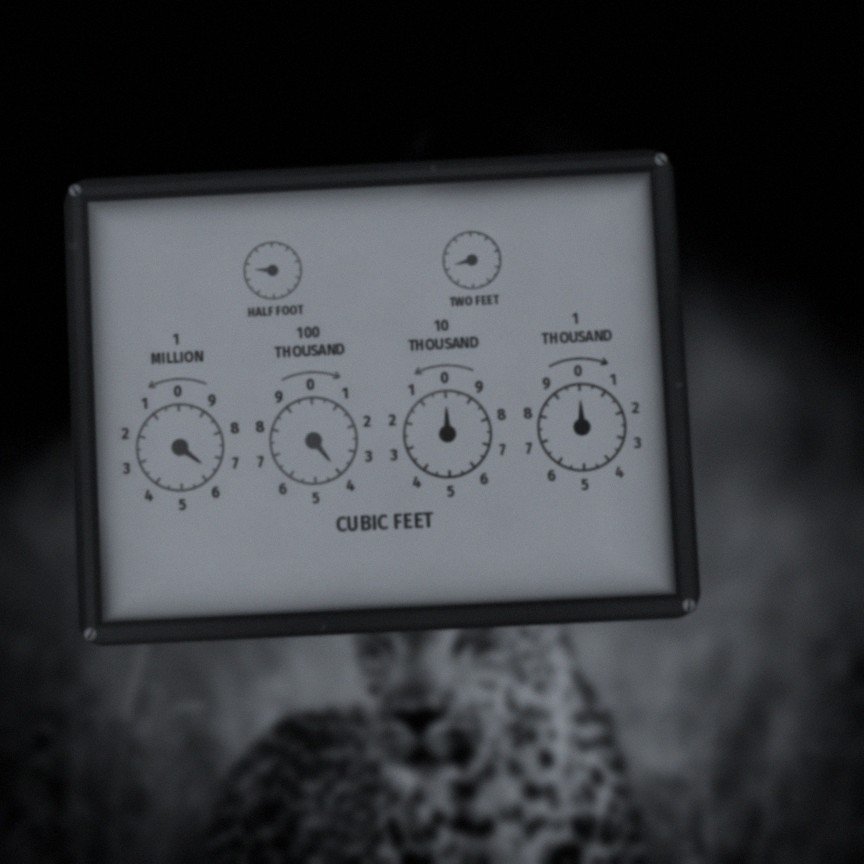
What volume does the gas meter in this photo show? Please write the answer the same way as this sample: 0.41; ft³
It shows 640000; ft³
